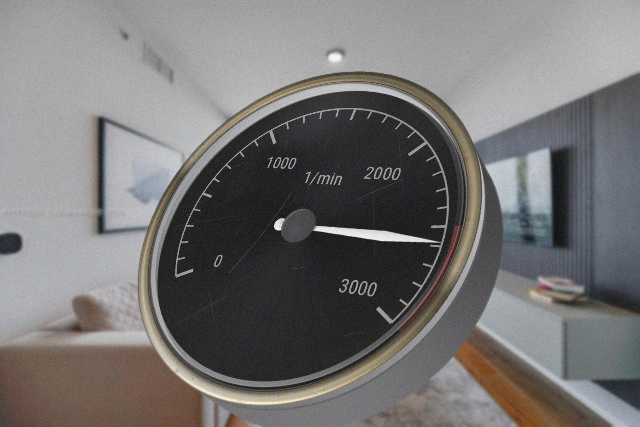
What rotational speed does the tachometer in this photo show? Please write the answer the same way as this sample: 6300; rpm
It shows 2600; rpm
